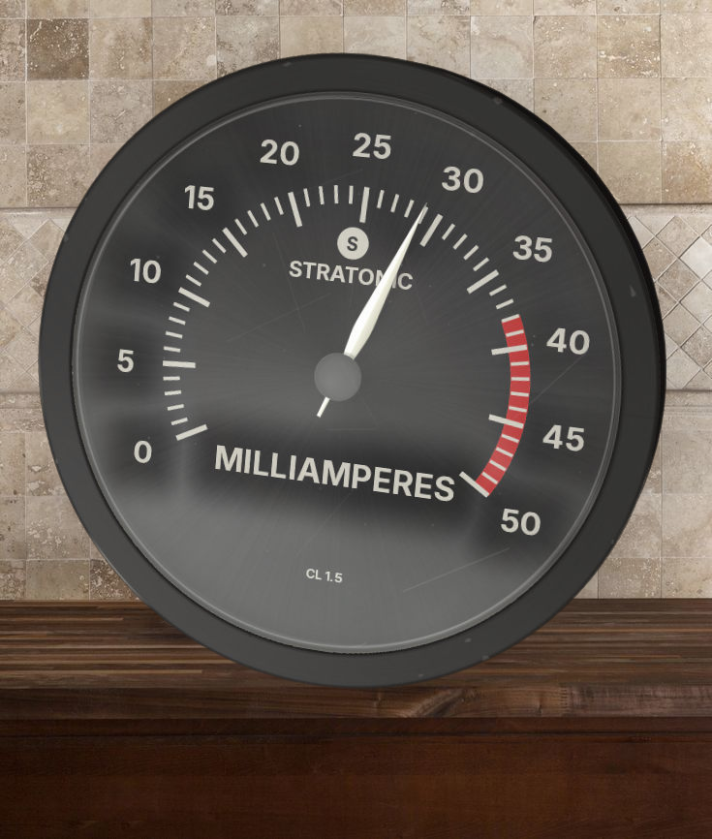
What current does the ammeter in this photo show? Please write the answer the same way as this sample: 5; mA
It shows 29; mA
